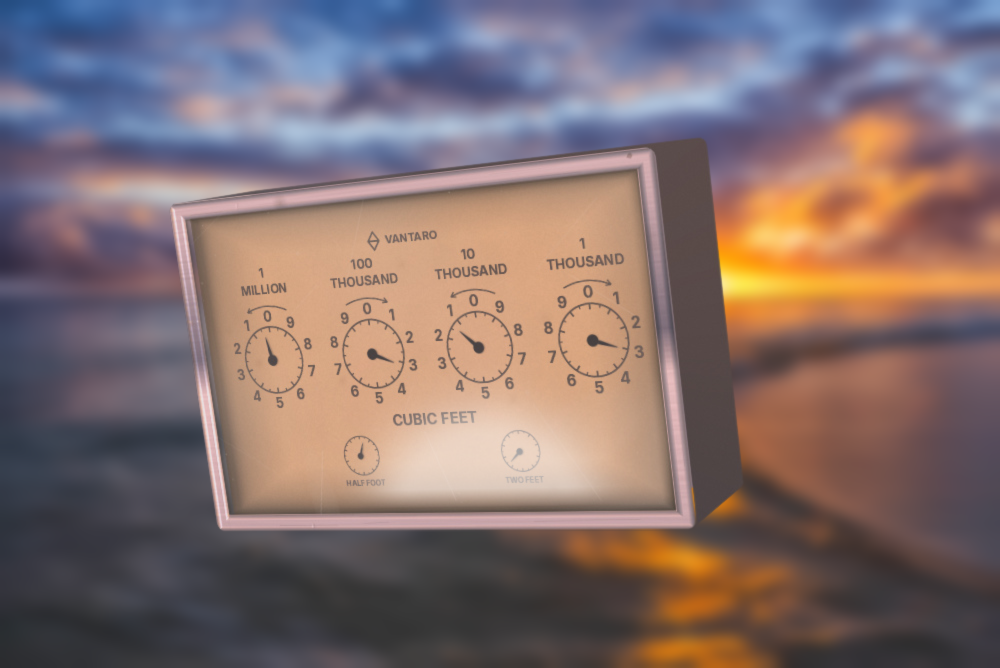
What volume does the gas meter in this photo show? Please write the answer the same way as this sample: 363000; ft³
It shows 31300; ft³
